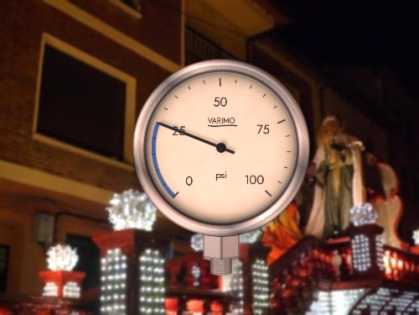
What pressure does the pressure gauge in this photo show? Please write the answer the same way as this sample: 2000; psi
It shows 25; psi
